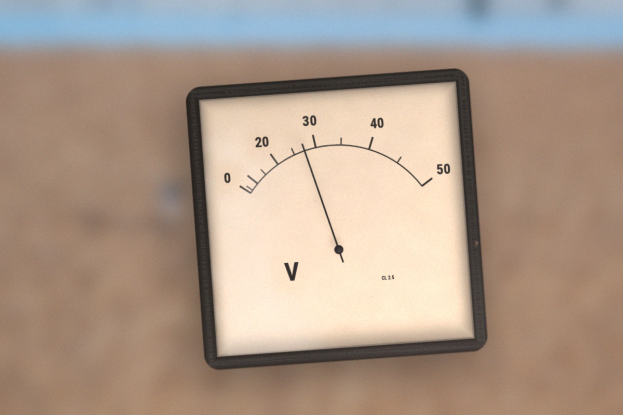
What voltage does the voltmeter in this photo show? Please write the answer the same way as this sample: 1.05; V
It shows 27.5; V
